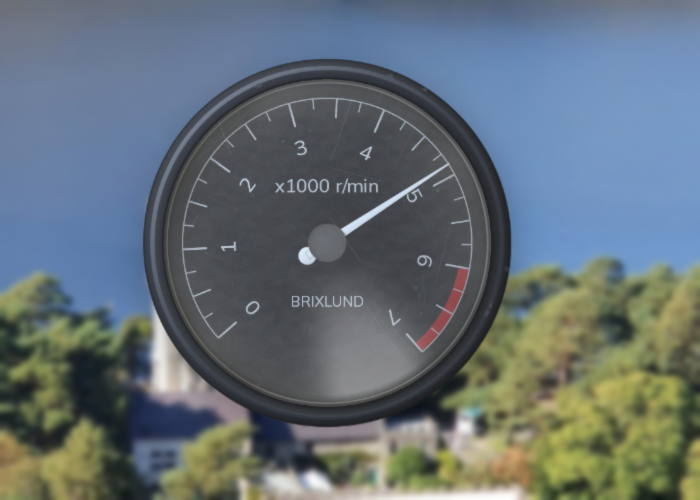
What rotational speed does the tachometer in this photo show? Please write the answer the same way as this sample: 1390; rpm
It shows 4875; rpm
